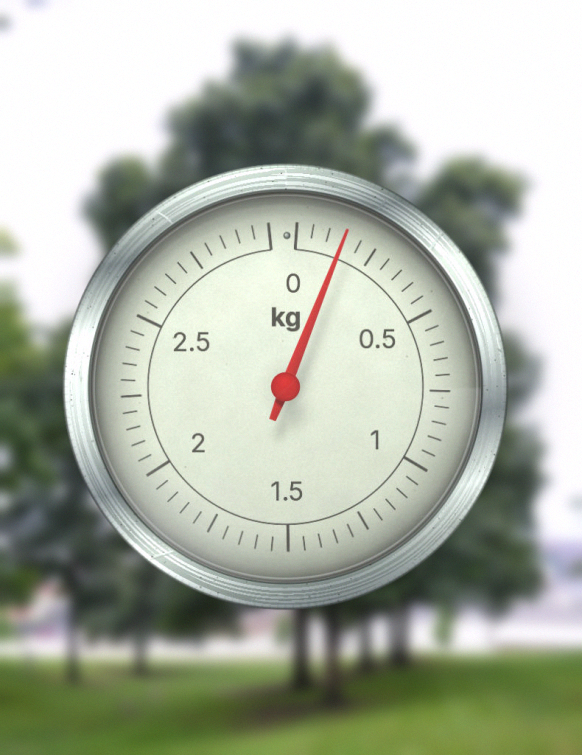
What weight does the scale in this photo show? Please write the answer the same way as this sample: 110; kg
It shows 0.15; kg
